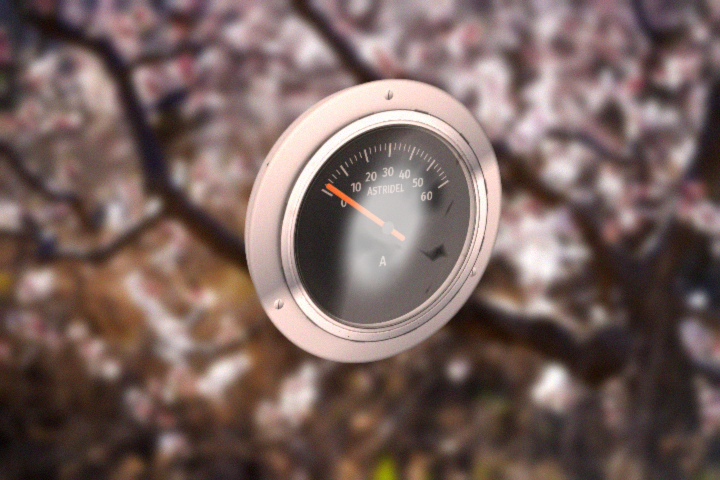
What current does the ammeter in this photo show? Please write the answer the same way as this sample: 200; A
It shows 2; A
